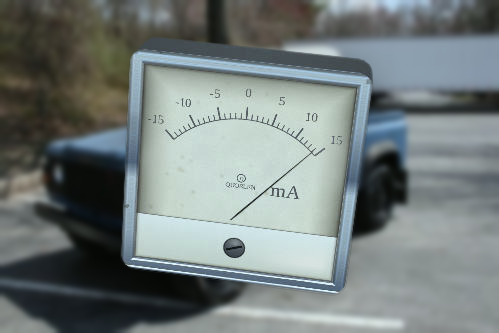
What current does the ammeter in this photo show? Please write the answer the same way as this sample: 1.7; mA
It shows 14; mA
